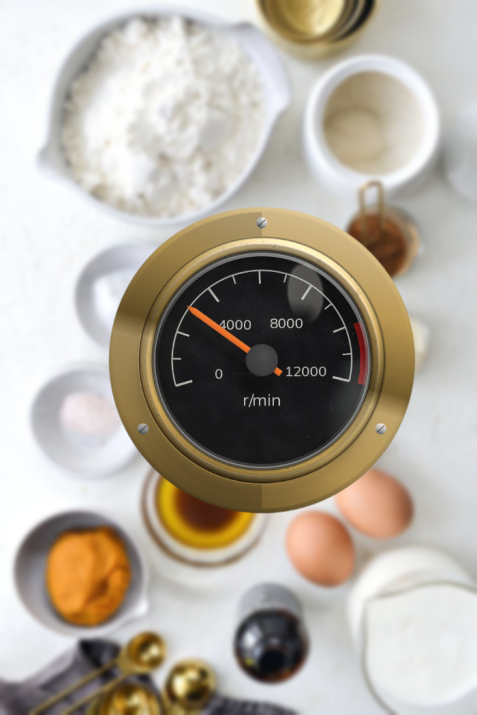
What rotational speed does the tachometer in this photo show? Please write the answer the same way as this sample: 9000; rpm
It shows 3000; rpm
